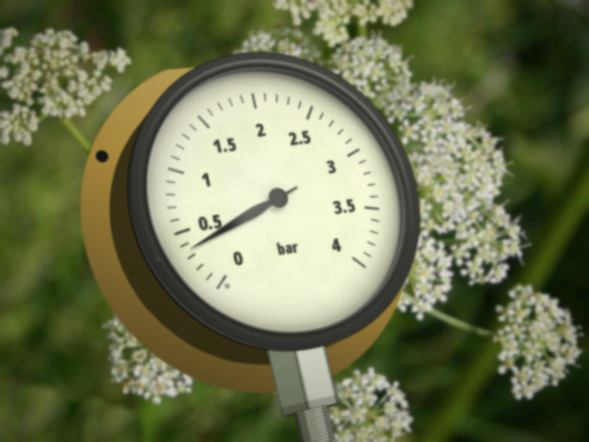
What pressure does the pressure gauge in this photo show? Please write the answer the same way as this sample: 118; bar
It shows 0.35; bar
